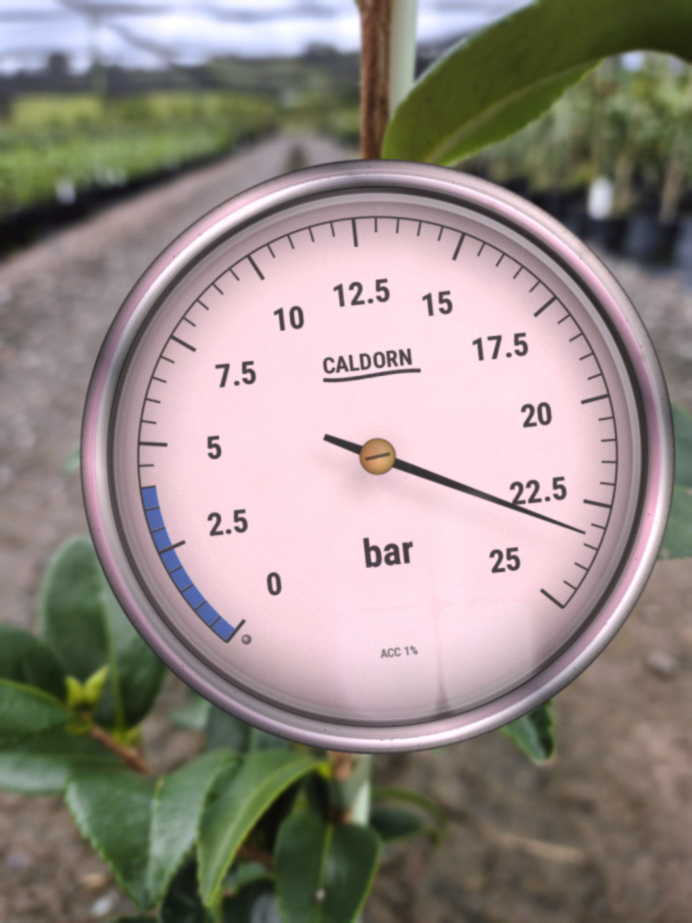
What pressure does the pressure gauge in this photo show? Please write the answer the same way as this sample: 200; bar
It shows 23.25; bar
